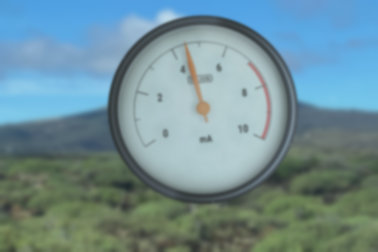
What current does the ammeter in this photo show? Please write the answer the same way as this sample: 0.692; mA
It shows 4.5; mA
